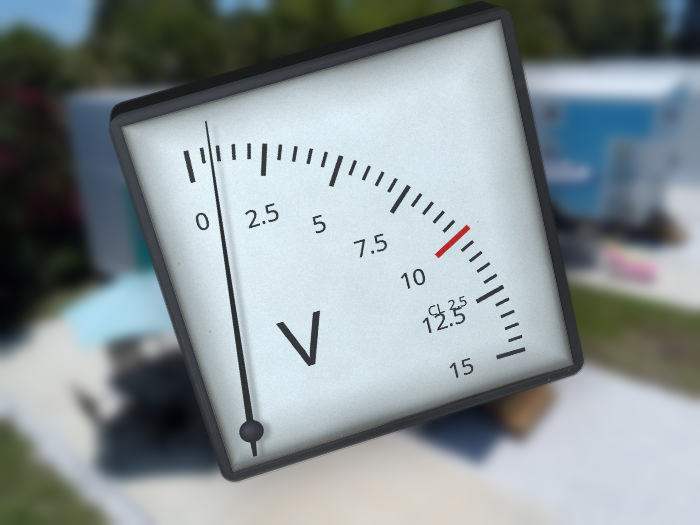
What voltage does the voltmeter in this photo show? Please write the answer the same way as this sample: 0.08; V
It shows 0.75; V
